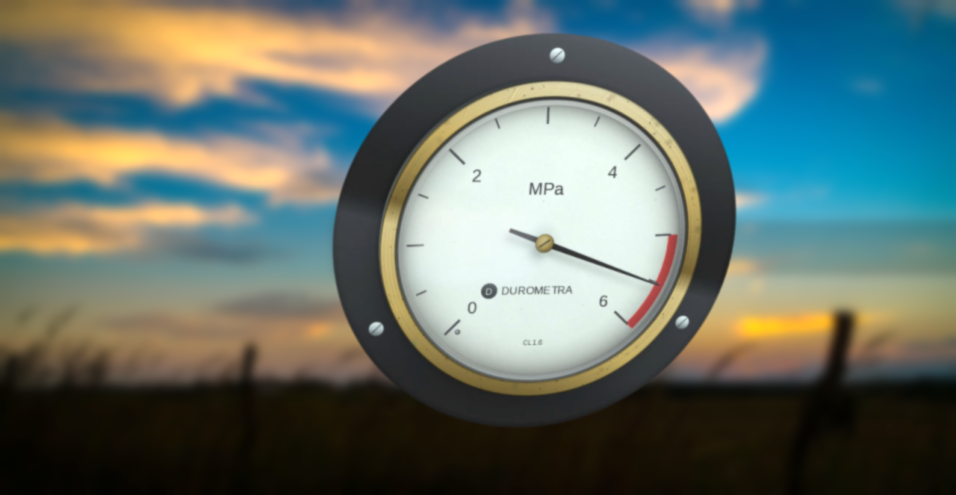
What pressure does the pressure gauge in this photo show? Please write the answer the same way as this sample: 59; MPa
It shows 5.5; MPa
